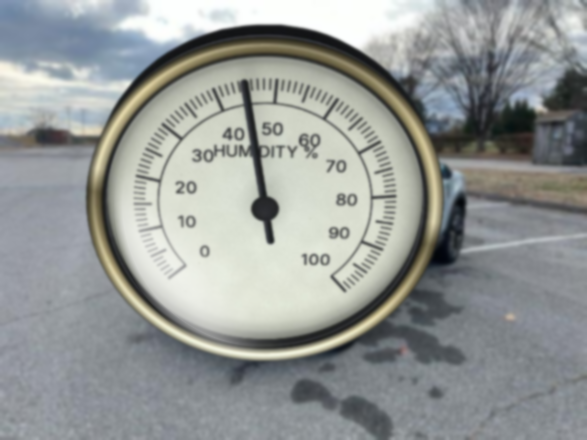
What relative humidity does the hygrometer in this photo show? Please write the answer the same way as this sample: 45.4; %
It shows 45; %
